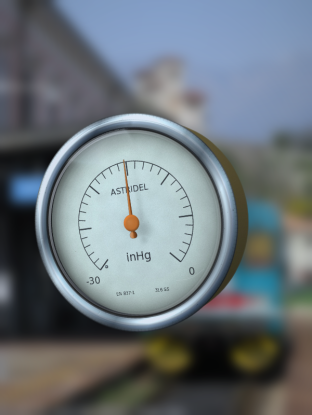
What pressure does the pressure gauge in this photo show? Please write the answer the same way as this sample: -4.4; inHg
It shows -15; inHg
